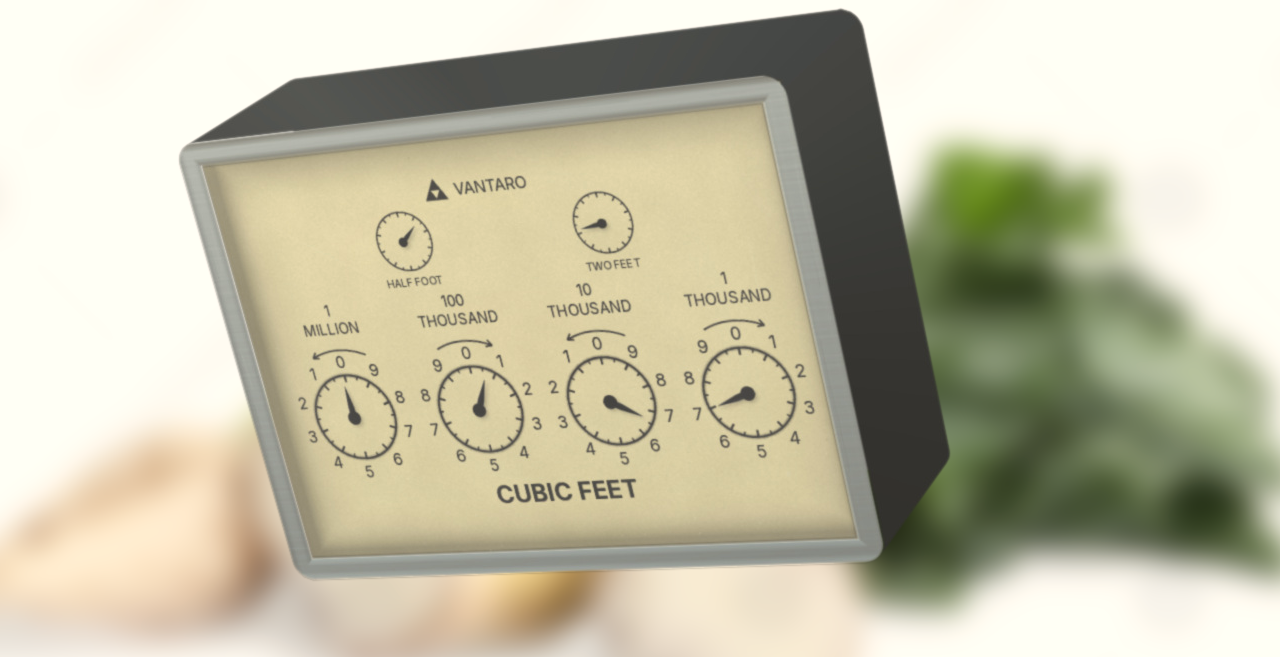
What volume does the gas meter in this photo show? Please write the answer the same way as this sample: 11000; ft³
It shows 6700; ft³
